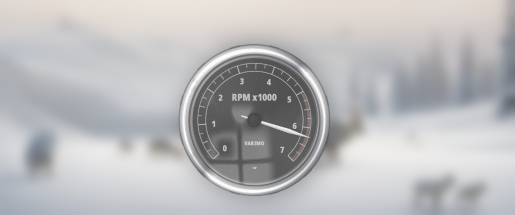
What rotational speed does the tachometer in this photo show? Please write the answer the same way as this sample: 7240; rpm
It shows 6250; rpm
